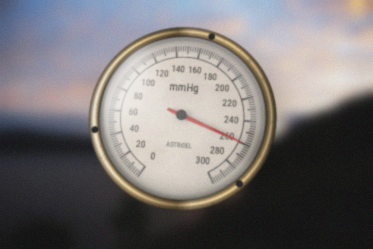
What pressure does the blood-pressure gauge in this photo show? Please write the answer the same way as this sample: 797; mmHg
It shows 260; mmHg
